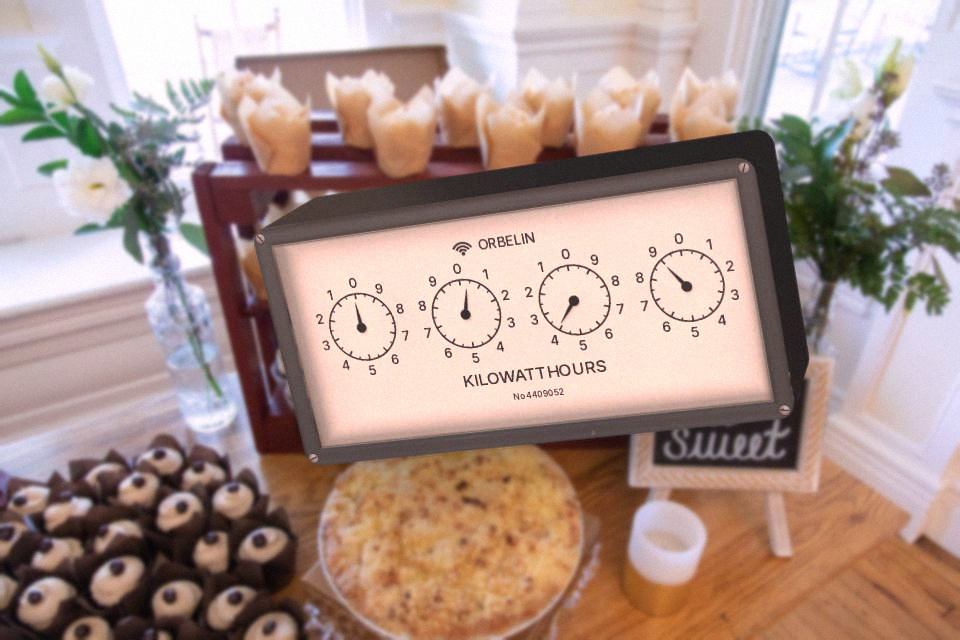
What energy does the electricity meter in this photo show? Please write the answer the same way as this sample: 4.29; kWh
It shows 39; kWh
